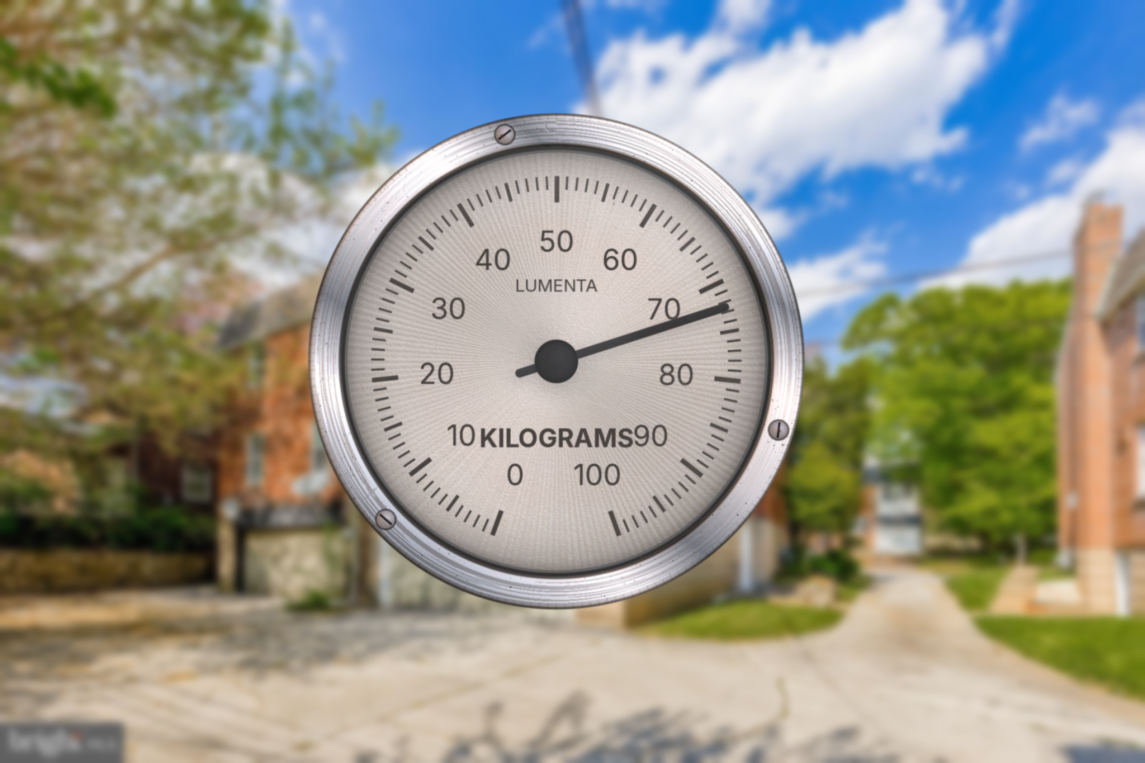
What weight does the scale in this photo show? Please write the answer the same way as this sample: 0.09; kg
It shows 72.5; kg
